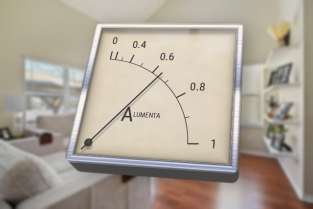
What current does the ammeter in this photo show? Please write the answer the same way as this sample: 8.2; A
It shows 0.65; A
